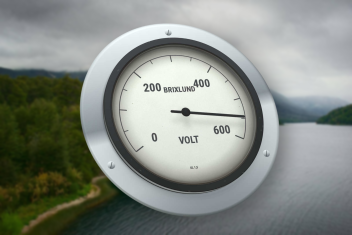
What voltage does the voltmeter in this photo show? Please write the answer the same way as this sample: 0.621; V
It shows 550; V
